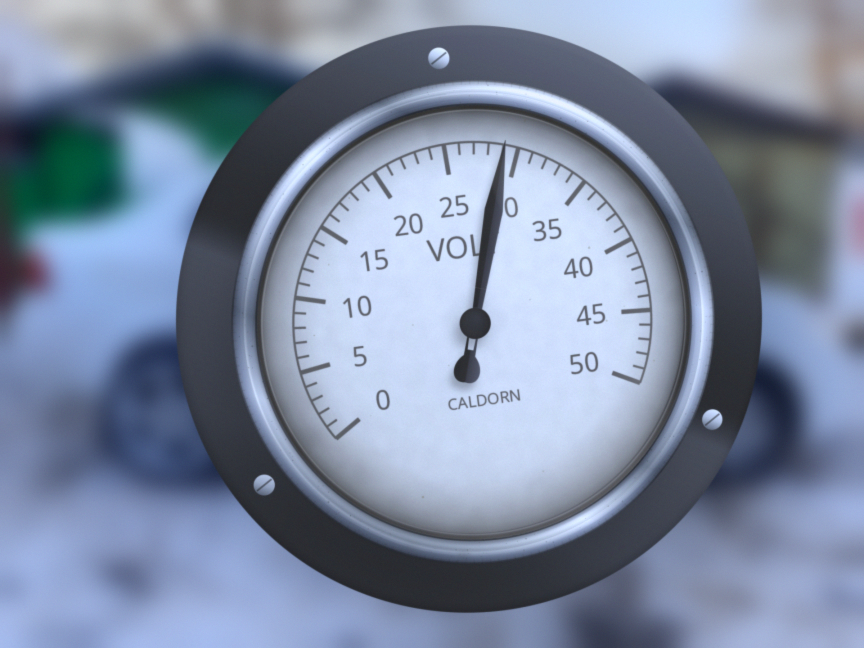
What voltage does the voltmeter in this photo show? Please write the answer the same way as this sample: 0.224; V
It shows 29; V
